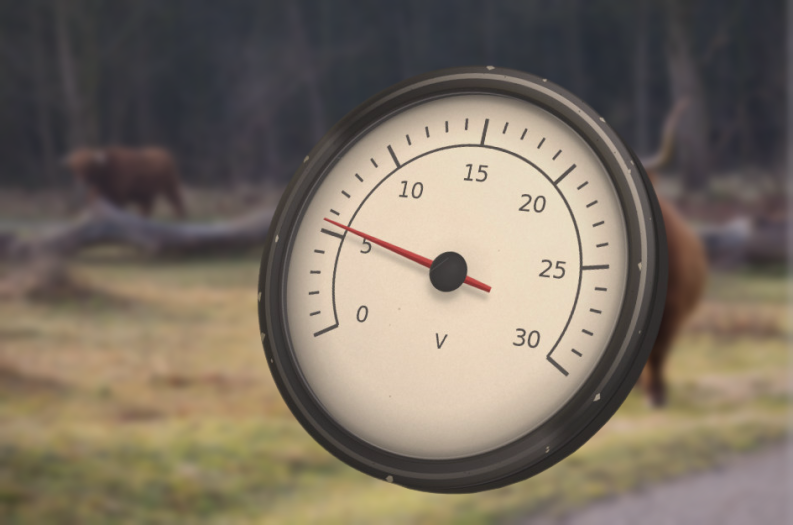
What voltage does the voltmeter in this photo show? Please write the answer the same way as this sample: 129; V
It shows 5.5; V
